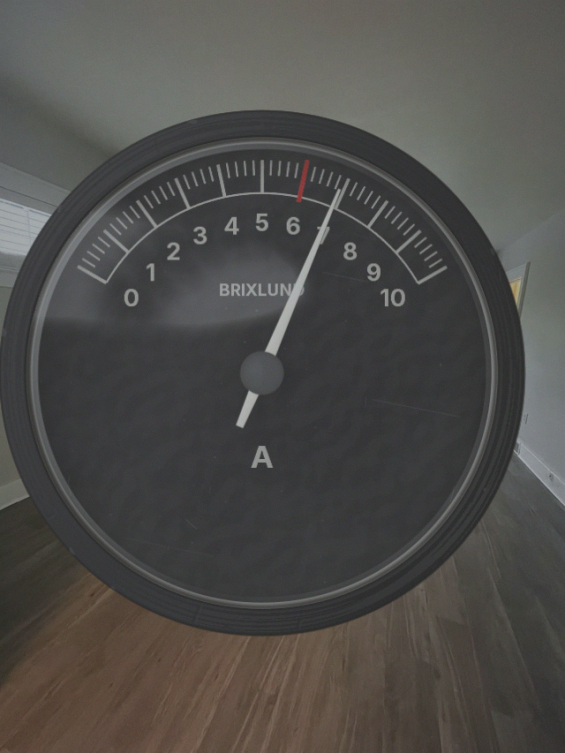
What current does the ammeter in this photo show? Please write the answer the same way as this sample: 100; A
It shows 6.9; A
